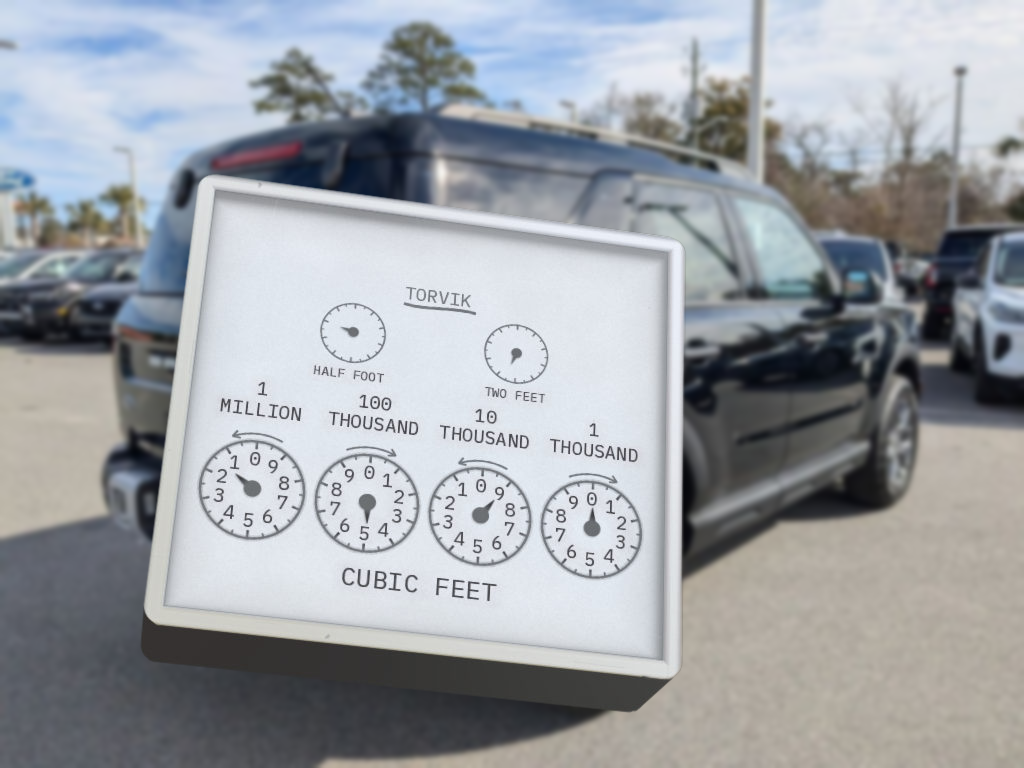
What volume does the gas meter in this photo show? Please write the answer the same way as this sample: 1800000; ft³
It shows 149000; ft³
